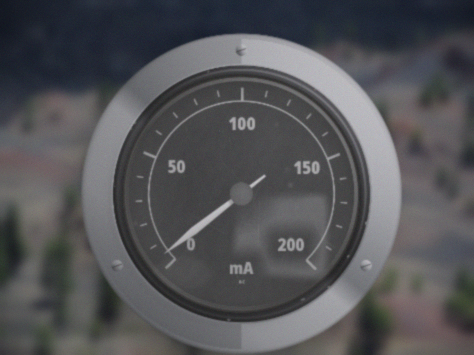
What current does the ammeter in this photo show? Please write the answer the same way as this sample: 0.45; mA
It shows 5; mA
